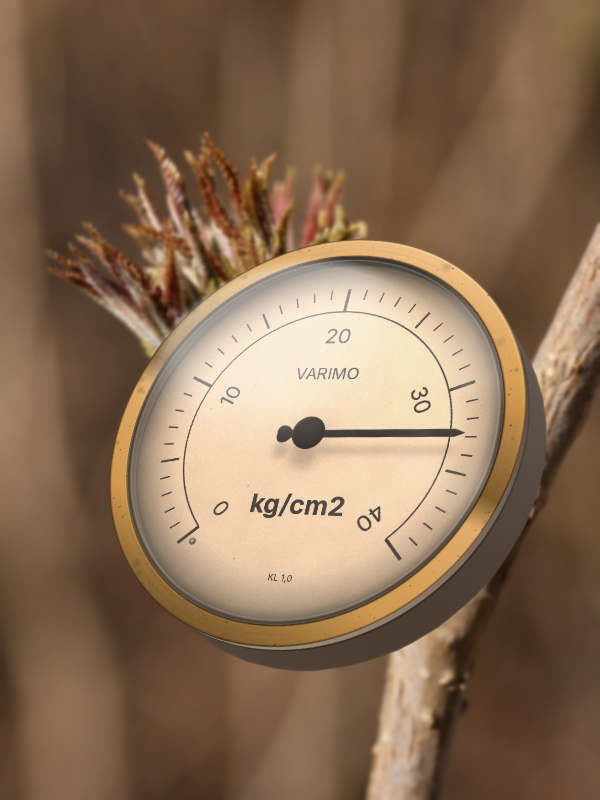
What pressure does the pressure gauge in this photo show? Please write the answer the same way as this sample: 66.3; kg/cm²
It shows 33; kg/cm²
